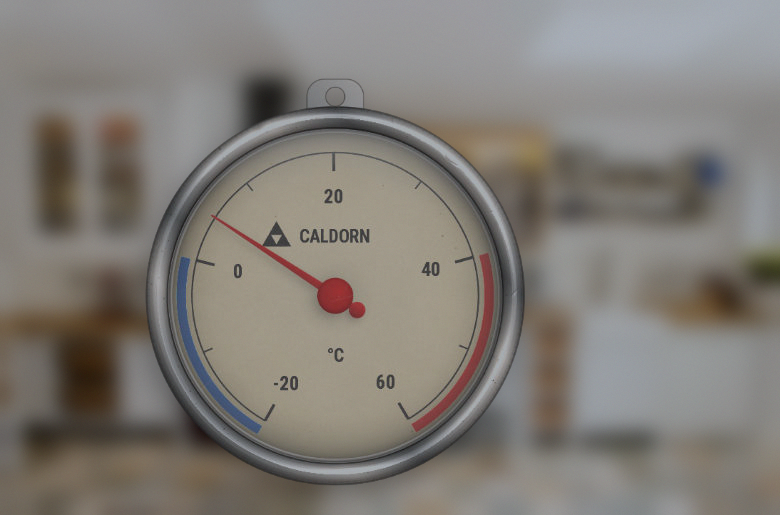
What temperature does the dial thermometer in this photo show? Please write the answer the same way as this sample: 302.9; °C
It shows 5; °C
